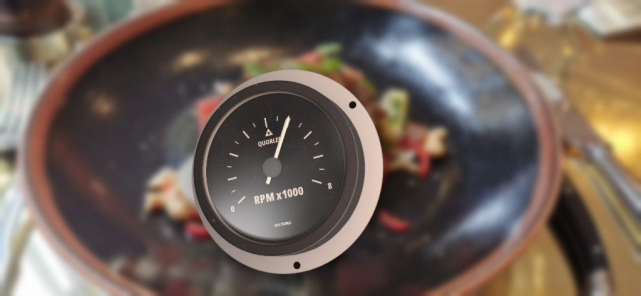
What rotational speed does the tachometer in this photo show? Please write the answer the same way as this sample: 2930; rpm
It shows 5000; rpm
